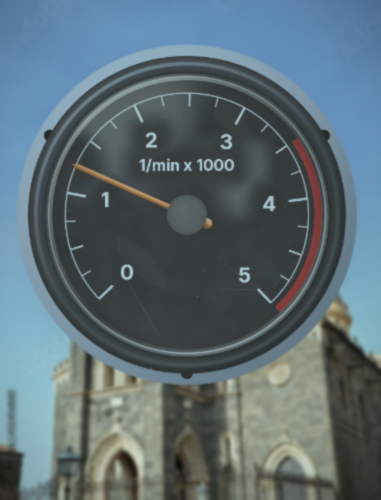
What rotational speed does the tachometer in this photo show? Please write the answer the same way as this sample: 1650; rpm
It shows 1250; rpm
